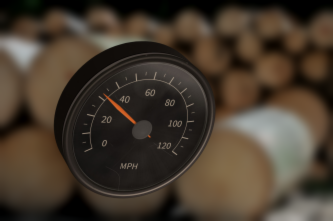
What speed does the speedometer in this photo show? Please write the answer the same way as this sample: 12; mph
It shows 32.5; mph
